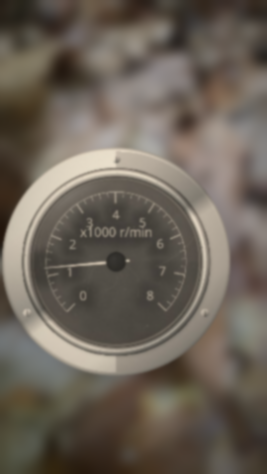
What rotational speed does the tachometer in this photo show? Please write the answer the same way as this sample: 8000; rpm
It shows 1200; rpm
